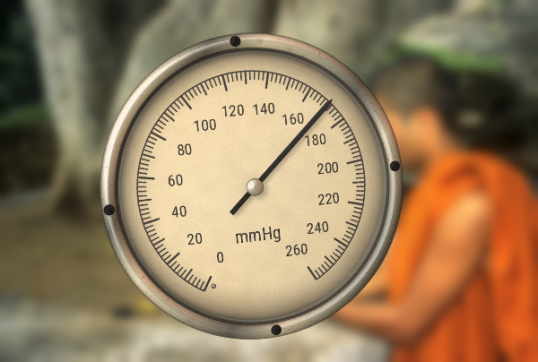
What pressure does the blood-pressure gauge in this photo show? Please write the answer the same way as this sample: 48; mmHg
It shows 170; mmHg
